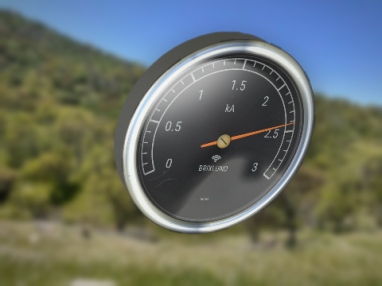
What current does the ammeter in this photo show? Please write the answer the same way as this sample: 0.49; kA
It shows 2.4; kA
